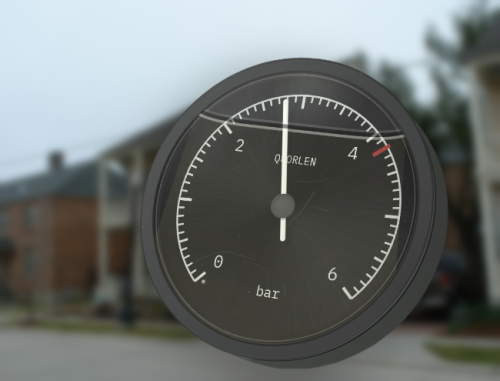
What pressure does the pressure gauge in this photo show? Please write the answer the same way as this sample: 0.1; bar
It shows 2.8; bar
